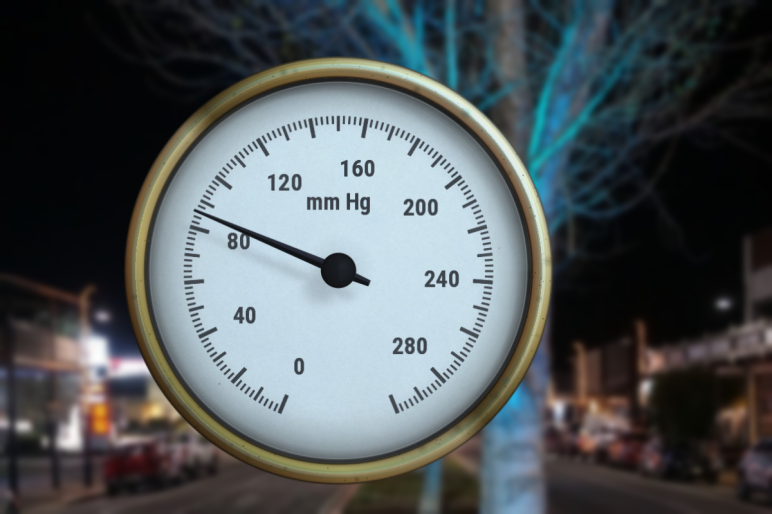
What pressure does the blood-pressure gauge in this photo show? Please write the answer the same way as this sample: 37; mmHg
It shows 86; mmHg
